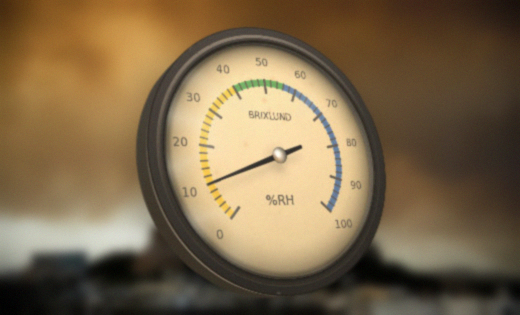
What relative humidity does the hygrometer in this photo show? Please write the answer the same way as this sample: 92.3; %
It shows 10; %
